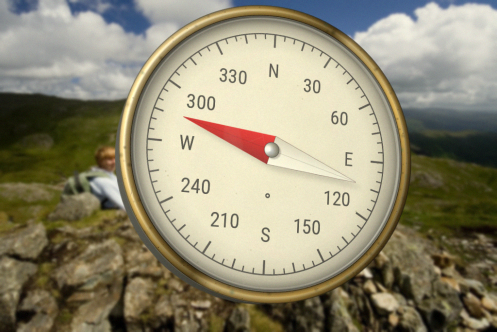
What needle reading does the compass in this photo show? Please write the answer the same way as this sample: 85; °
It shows 285; °
